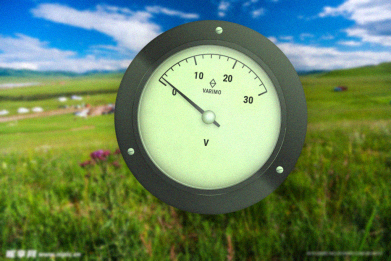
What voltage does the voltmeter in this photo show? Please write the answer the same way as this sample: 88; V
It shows 1; V
